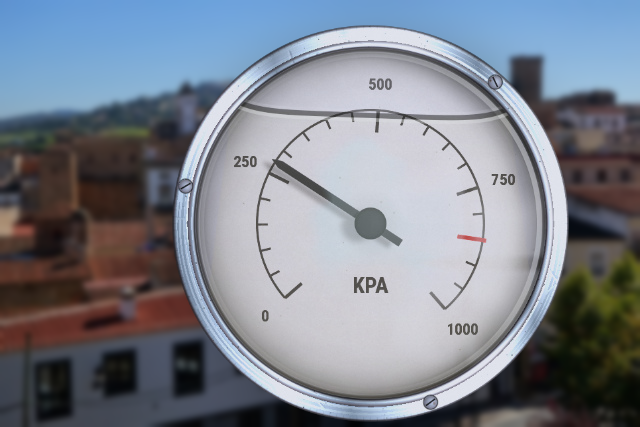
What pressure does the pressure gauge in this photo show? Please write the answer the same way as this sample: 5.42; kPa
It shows 275; kPa
